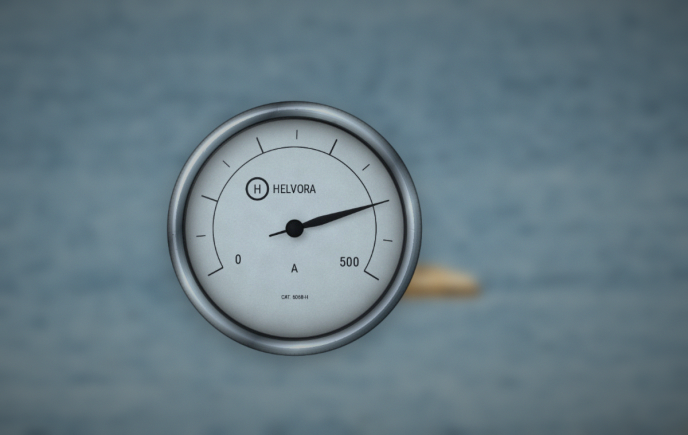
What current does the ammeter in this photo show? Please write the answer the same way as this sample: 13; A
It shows 400; A
